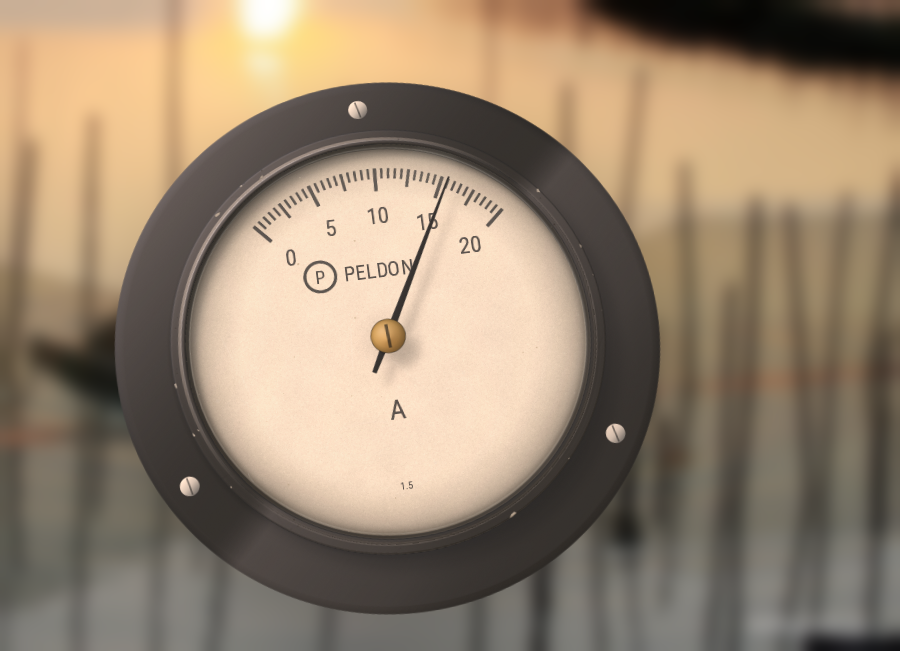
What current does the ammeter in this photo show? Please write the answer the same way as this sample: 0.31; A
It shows 15.5; A
